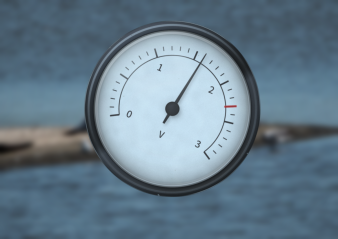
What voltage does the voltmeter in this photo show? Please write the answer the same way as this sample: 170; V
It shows 1.6; V
